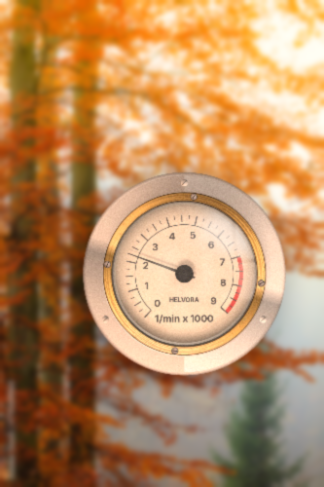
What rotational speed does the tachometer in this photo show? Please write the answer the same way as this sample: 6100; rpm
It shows 2250; rpm
